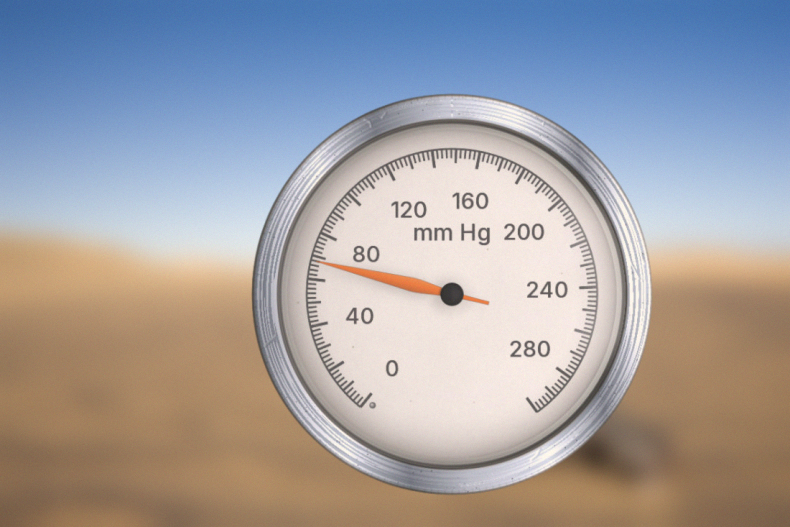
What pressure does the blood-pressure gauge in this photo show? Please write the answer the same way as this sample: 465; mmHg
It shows 68; mmHg
